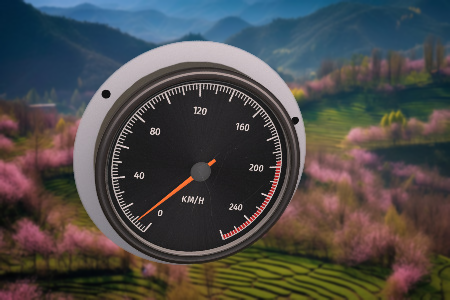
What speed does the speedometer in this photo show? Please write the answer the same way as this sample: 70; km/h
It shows 10; km/h
